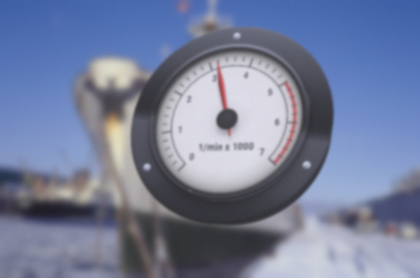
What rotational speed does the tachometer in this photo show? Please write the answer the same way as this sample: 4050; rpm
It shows 3200; rpm
